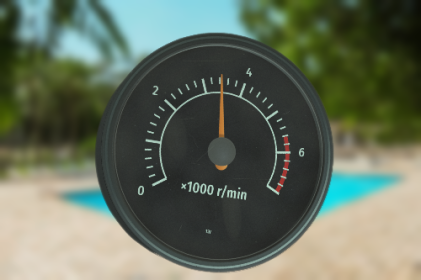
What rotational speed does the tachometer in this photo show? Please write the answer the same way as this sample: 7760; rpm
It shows 3400; rpm
